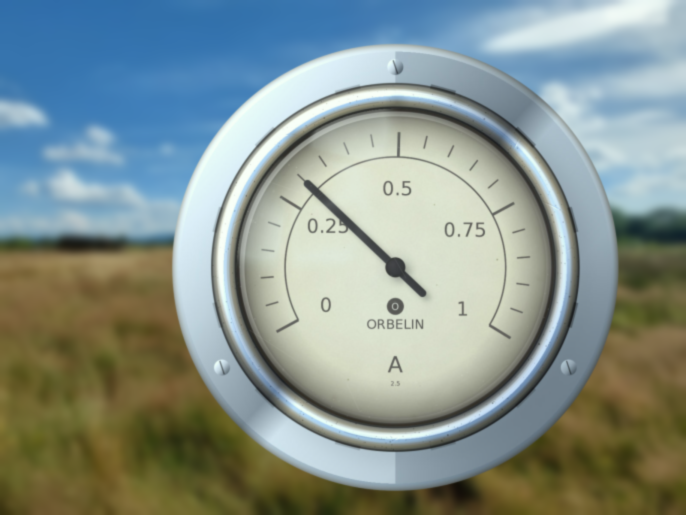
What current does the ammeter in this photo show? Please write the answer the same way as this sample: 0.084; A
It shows 0.3; A
